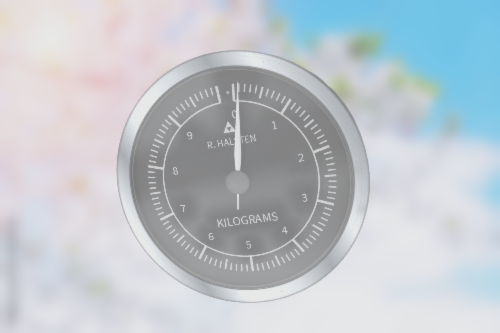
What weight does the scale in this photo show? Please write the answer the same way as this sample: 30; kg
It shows 0.1; kg
